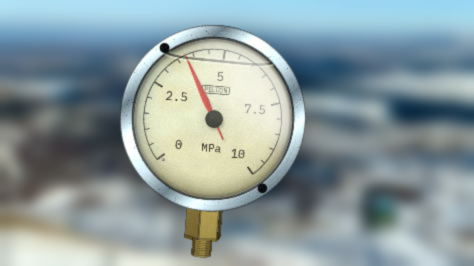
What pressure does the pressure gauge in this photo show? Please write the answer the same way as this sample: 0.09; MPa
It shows 3.75; MPa
